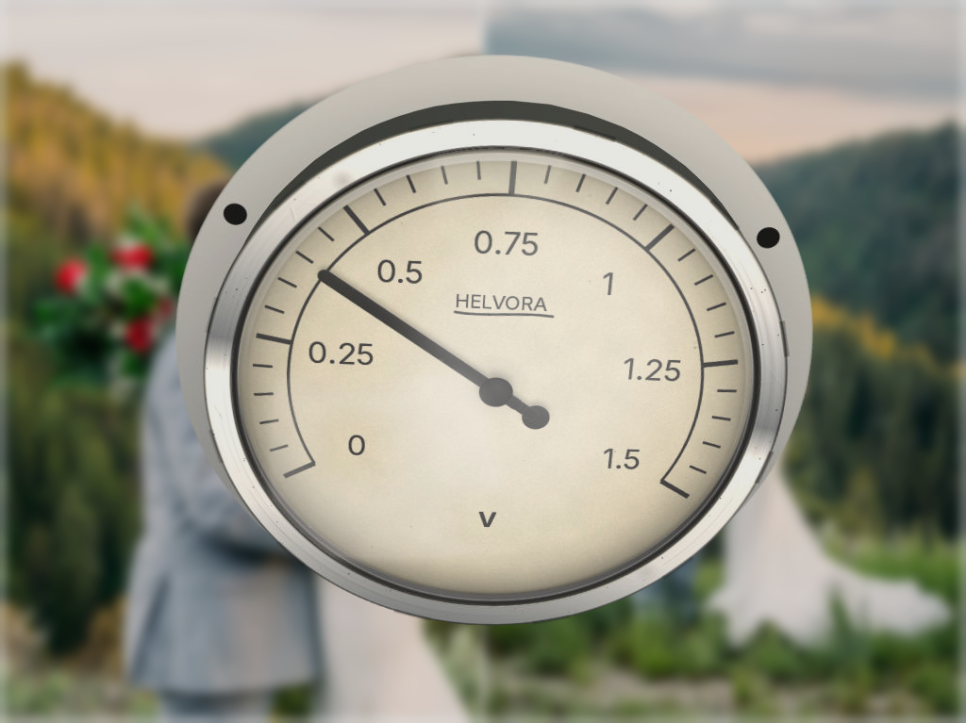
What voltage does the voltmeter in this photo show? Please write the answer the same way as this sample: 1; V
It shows 0.4; V
